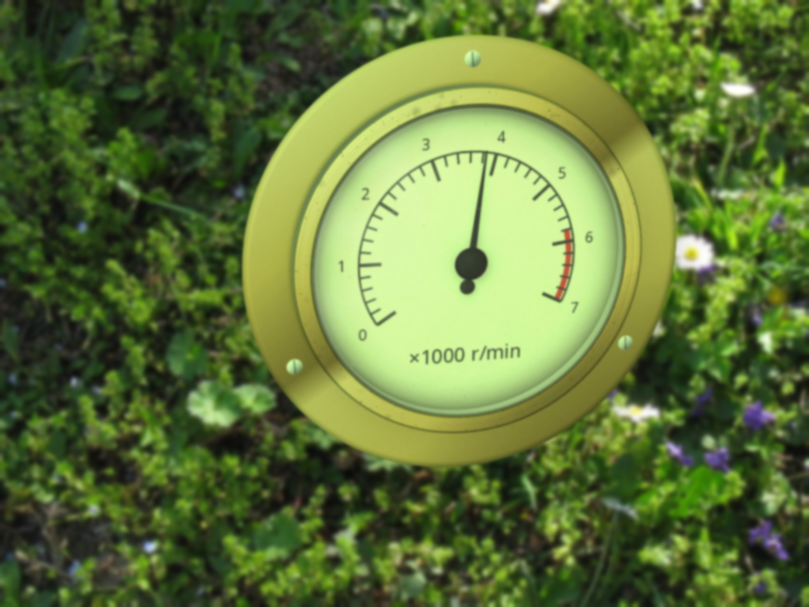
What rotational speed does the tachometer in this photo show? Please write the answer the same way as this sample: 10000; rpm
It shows 3800; rpm
